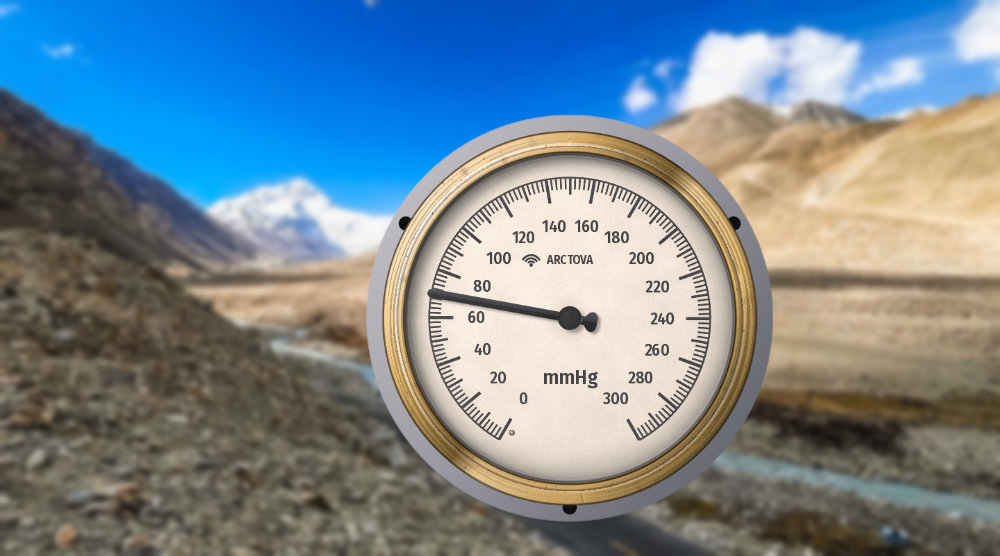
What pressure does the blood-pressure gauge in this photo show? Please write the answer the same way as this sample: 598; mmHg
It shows 70; mmHg
